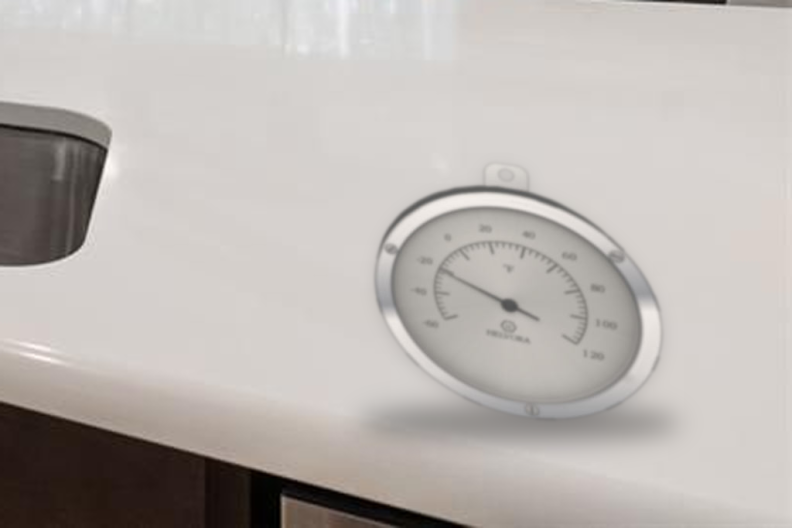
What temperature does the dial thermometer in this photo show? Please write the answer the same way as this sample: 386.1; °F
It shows -20; °F
